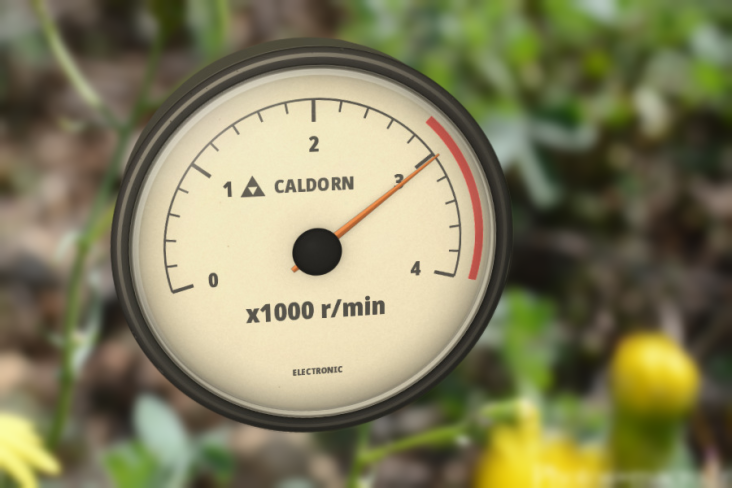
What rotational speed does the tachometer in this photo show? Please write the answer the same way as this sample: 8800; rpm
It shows 3000; rpm
